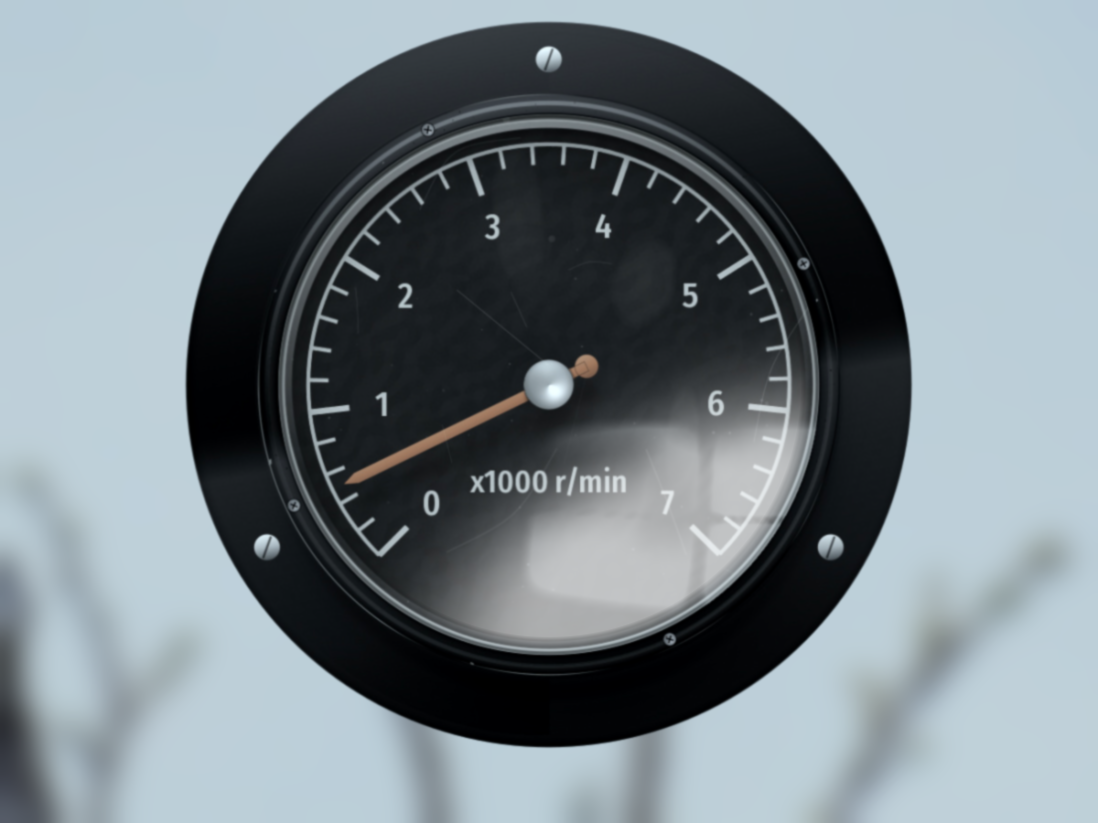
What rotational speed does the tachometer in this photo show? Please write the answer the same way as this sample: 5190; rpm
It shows 500; rpm
